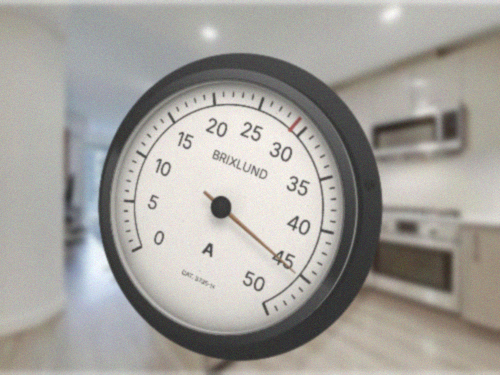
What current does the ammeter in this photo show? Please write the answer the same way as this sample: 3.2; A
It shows 45; A
